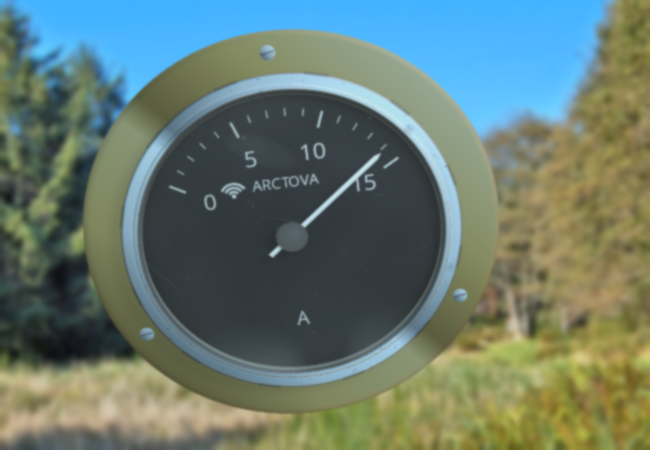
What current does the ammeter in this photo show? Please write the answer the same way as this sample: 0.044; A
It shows 14; A
